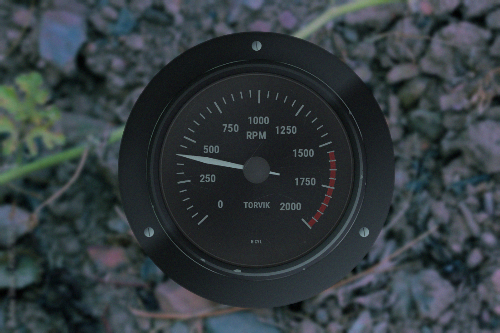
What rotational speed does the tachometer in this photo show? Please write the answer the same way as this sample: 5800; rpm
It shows 400; rpm
